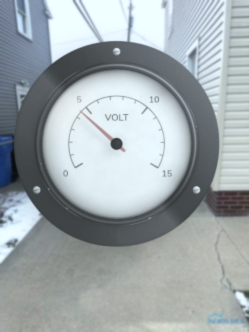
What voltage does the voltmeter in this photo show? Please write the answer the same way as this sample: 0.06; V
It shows 4.5; V
